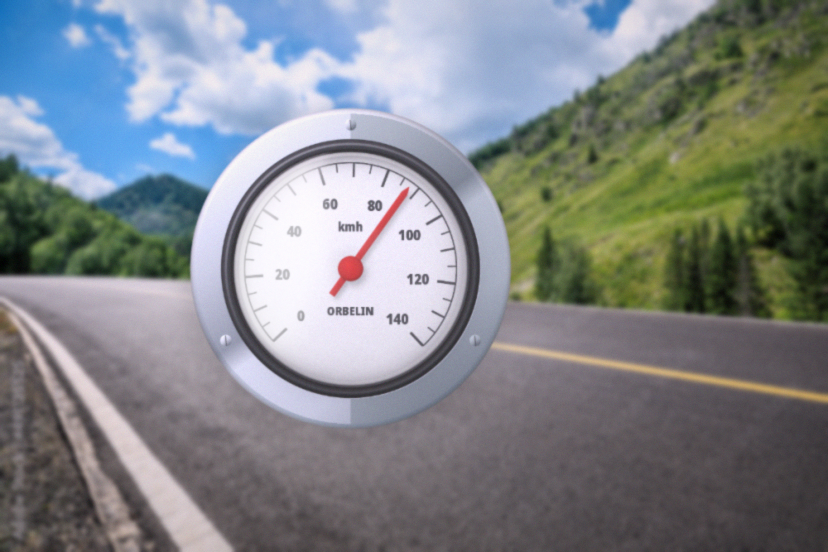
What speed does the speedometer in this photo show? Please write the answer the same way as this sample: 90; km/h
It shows 87.5; km/h
